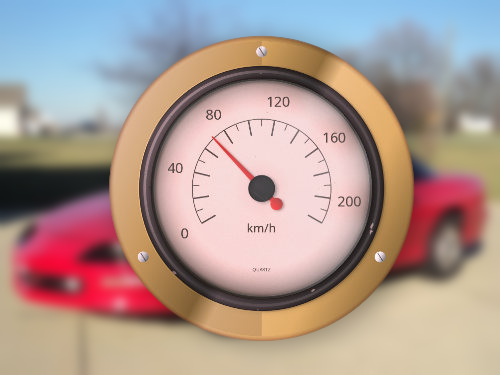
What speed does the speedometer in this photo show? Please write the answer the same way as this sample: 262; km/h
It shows 70; km/h
